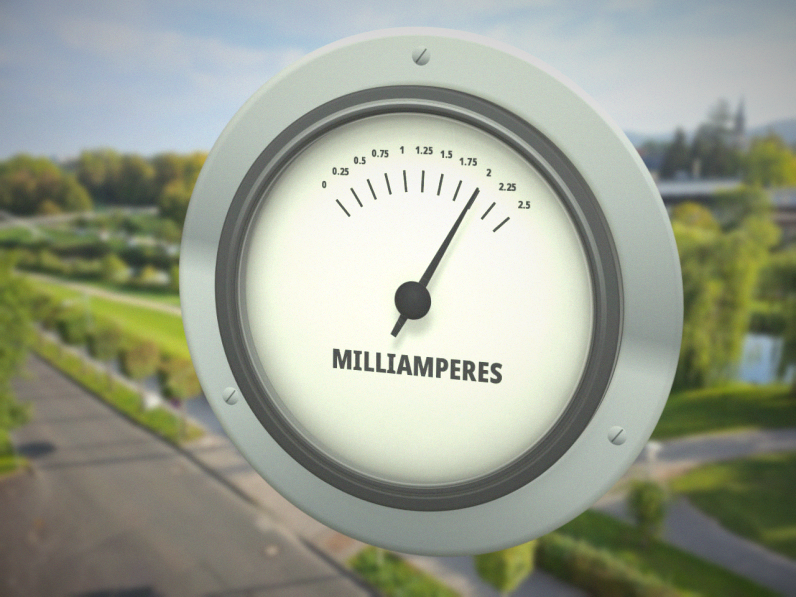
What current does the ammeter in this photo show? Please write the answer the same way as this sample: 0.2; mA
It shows 2; mA
